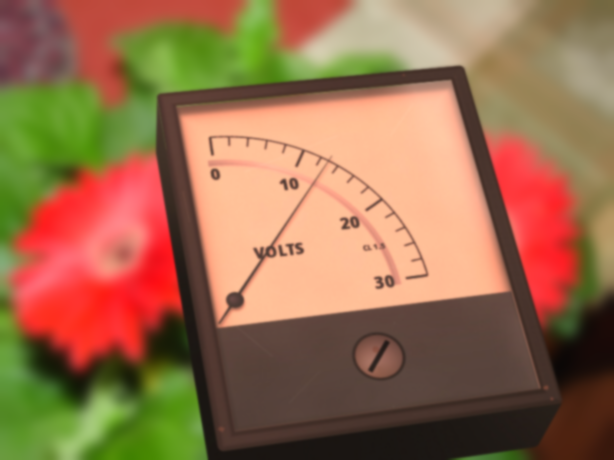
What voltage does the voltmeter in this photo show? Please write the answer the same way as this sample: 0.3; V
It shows 13; V
